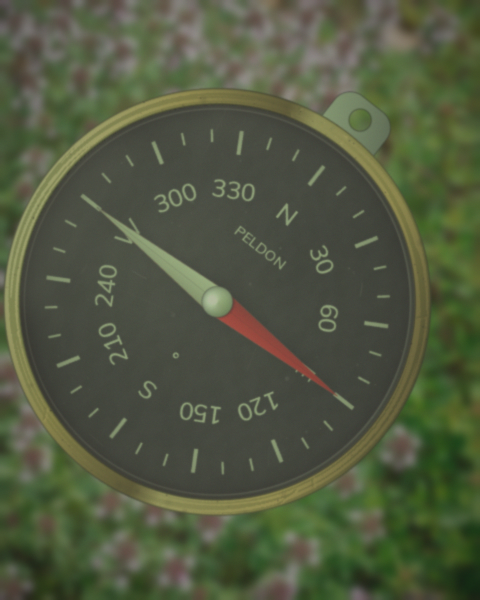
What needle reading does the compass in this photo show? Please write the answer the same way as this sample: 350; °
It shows 90; °
